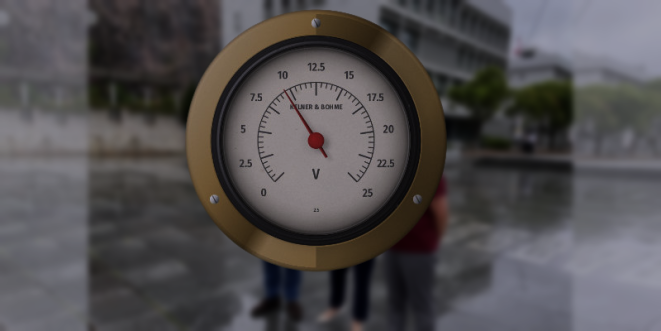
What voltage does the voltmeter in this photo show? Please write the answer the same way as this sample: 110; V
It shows 9.5; V
